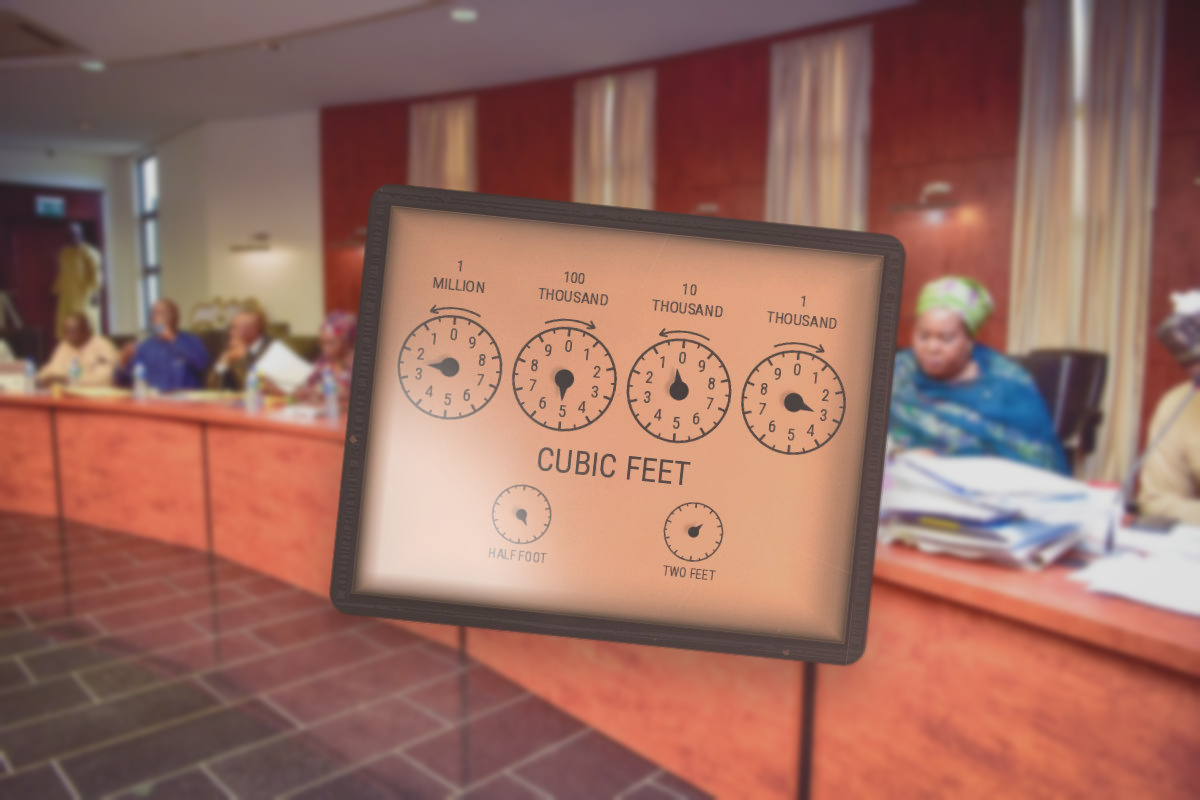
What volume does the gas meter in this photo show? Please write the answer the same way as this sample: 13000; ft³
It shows 250300; ft³
